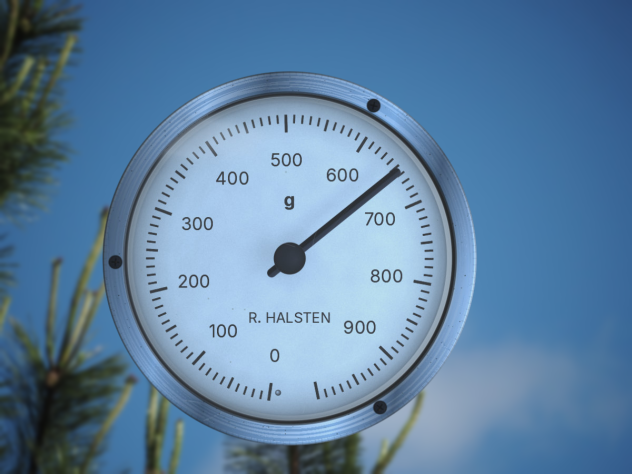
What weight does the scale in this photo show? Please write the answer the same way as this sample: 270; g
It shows 655; g
